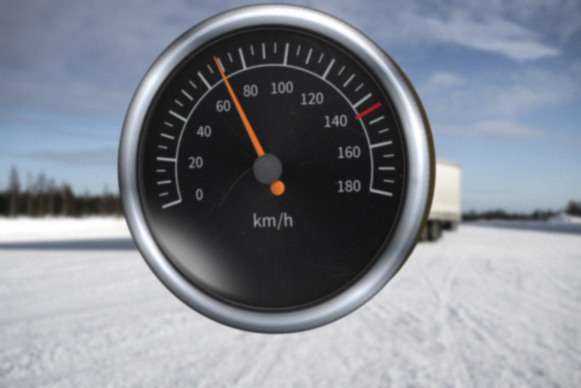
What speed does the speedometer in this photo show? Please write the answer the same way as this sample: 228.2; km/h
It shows 70; km/h
